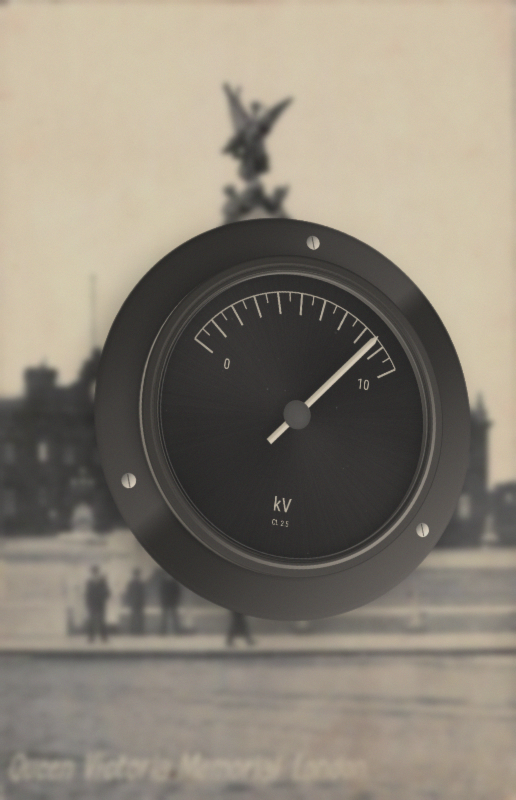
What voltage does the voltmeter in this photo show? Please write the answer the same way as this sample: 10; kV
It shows 8.5; kV
